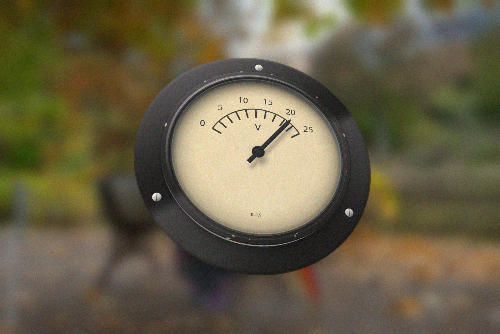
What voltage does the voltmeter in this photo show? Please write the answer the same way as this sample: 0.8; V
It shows 21.25; V
